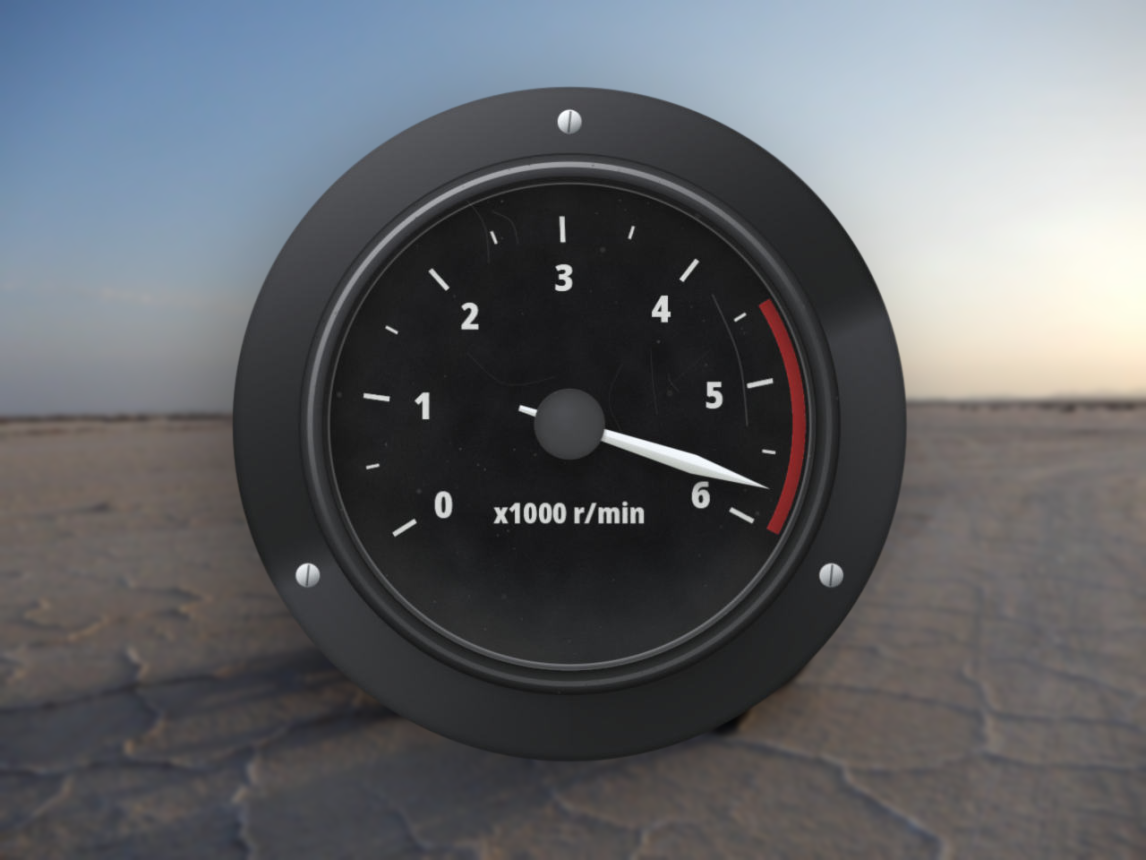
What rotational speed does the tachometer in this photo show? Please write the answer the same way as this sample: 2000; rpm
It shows 5750; rpm
